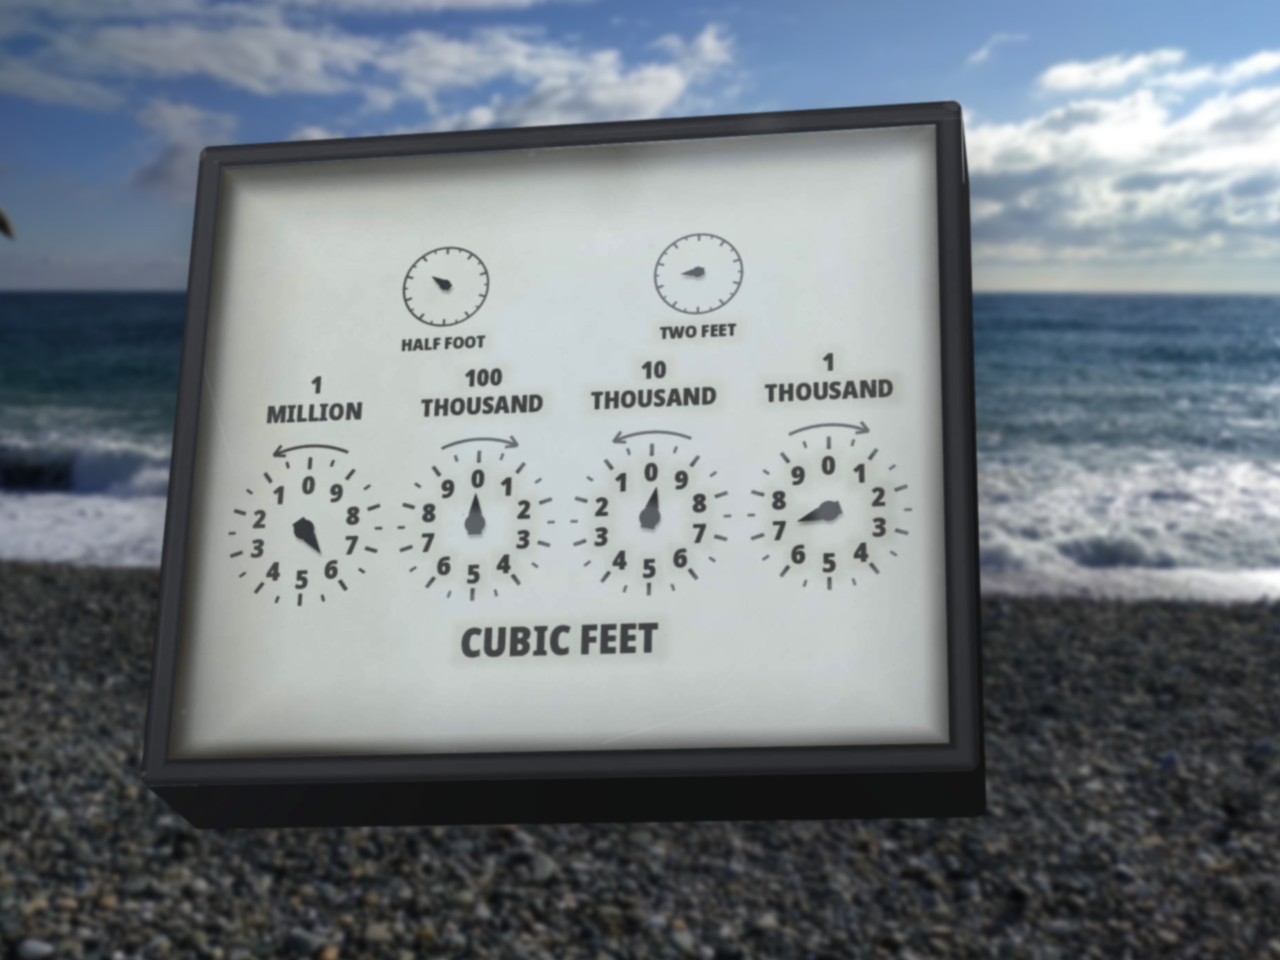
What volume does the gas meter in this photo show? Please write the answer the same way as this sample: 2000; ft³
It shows 599700; ft³
